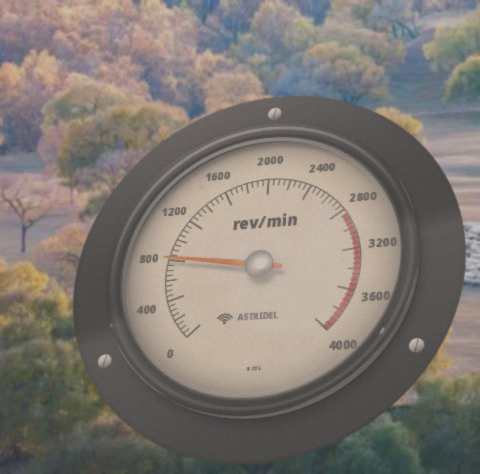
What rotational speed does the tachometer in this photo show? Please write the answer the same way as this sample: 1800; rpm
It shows 800; rpm
